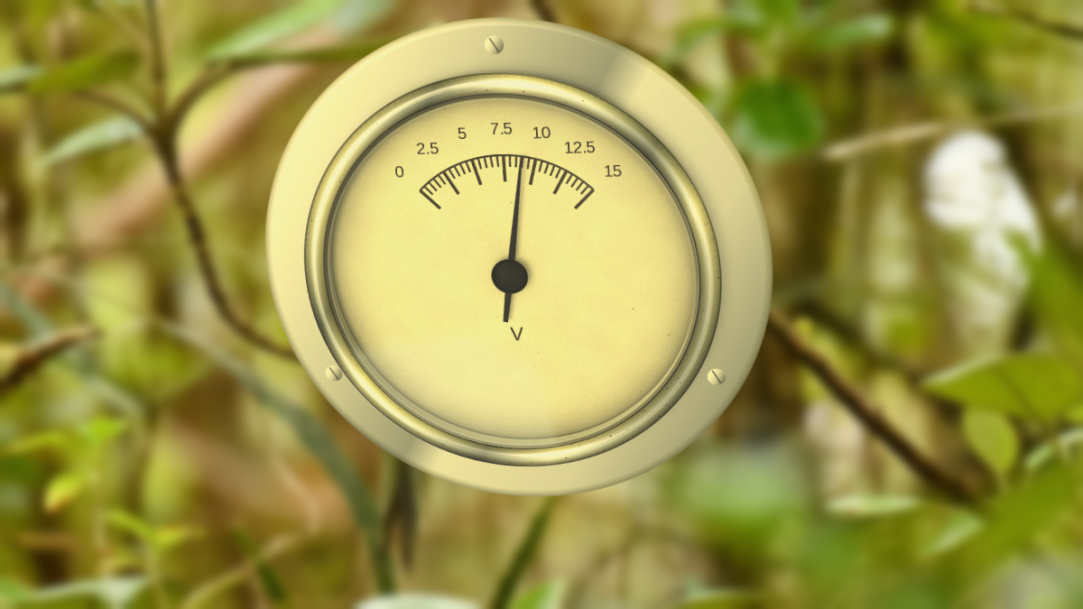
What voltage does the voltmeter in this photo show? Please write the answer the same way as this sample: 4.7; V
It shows 9; V
